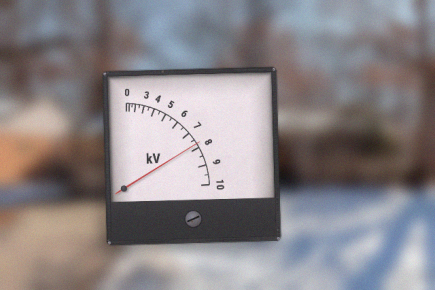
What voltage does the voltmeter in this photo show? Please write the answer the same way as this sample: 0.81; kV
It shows 7.75; kV
